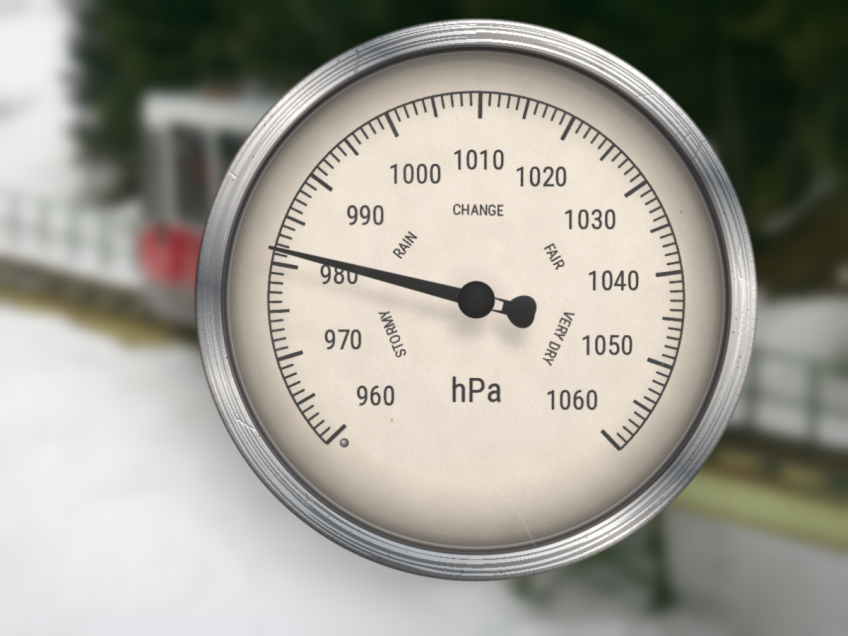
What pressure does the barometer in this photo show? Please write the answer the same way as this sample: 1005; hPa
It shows 981.5; hPa
